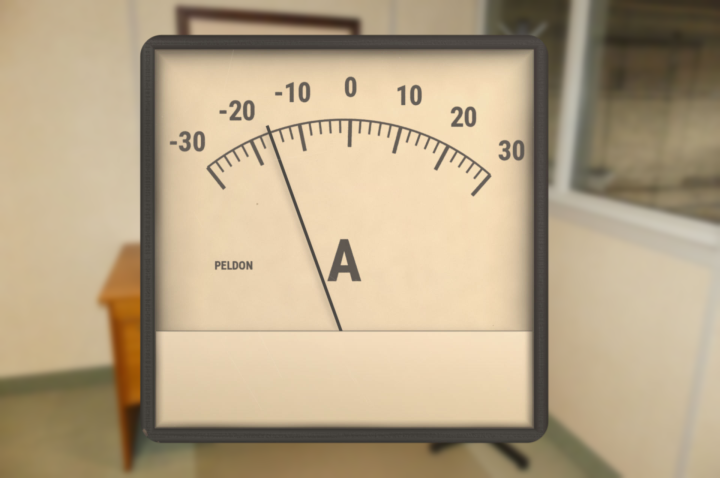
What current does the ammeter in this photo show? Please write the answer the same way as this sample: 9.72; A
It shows -16; A
